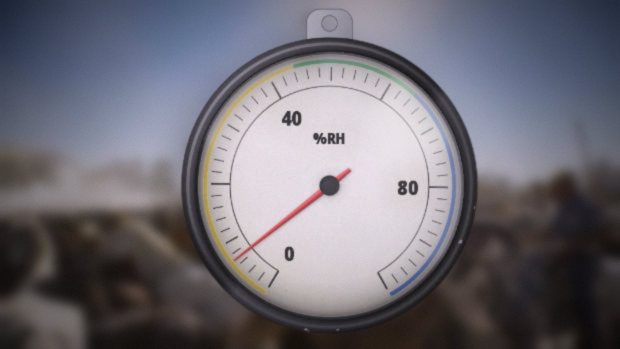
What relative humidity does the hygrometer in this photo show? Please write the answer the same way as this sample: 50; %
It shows 7; %
